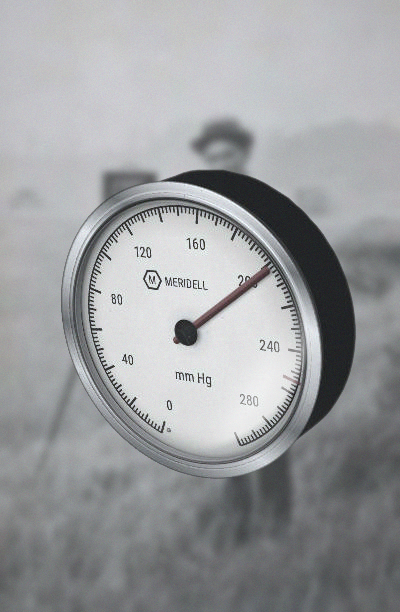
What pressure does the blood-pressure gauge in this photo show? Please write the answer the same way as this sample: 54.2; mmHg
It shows 202; mmHg
